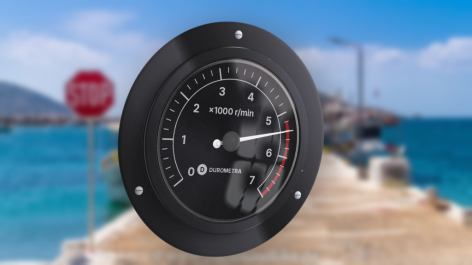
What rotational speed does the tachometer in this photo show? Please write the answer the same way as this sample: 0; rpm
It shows 5400; rpm
